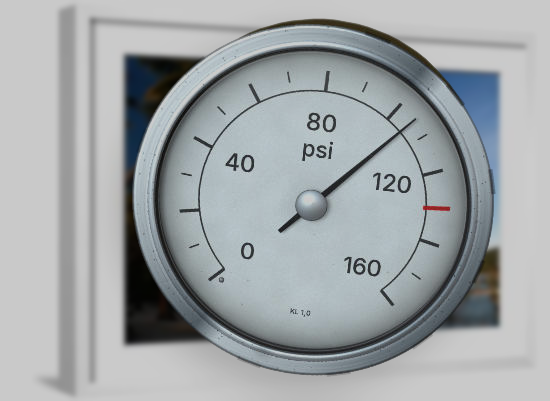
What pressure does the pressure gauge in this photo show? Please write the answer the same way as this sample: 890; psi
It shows 105; psi
